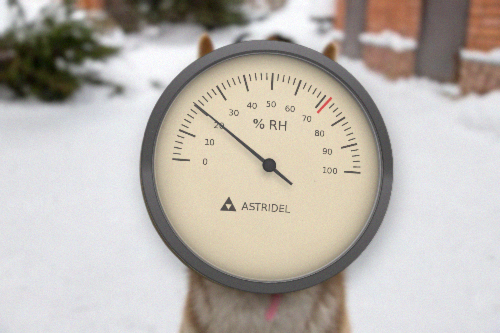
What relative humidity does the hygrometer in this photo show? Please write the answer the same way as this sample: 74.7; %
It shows 20; %
